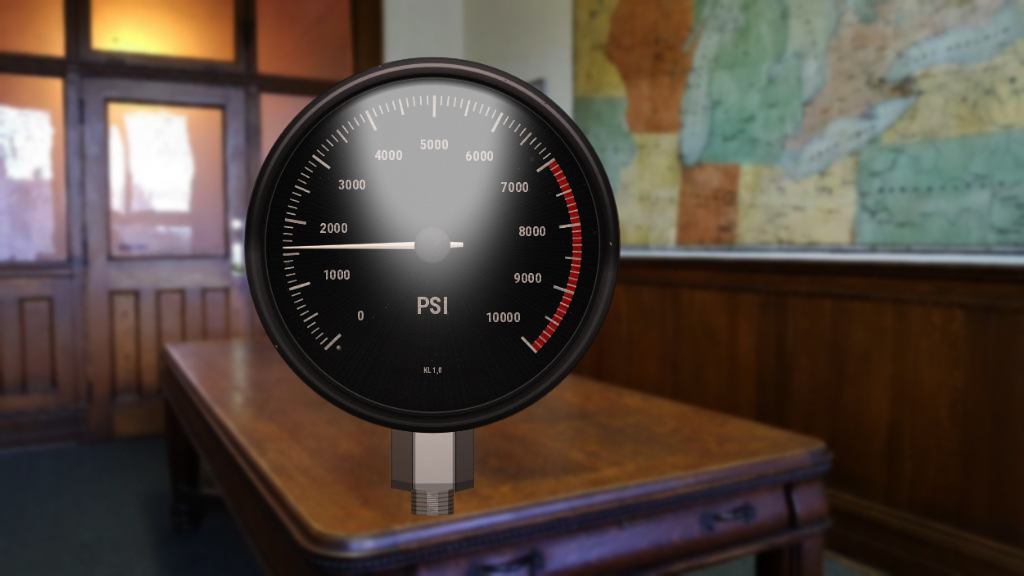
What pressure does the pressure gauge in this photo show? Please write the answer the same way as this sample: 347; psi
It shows 1600; psi
